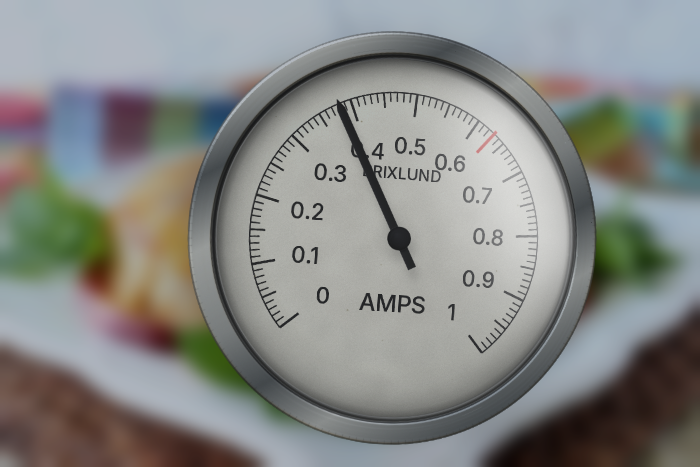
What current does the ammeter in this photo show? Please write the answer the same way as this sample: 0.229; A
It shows 0.38; A
